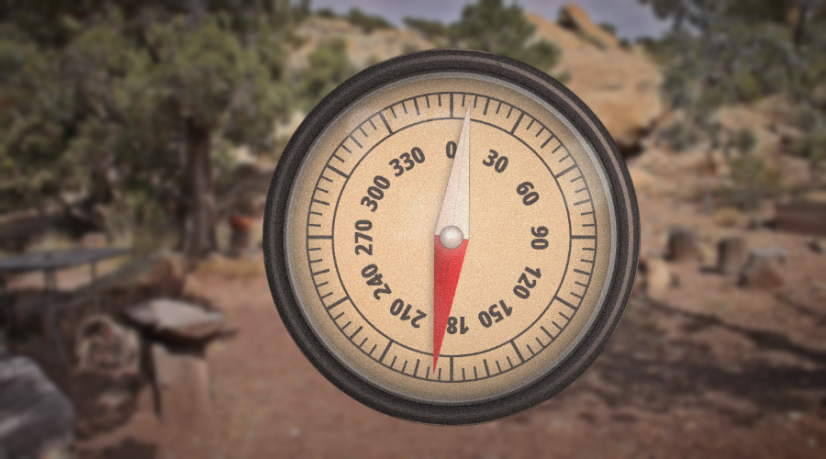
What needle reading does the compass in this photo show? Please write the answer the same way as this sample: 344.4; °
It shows 187.5; °
